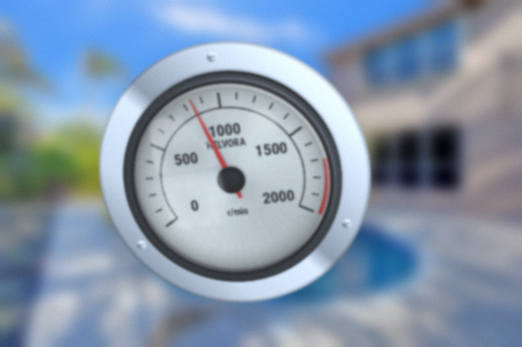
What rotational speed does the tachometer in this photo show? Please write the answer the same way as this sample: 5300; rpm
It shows 850; rpm
